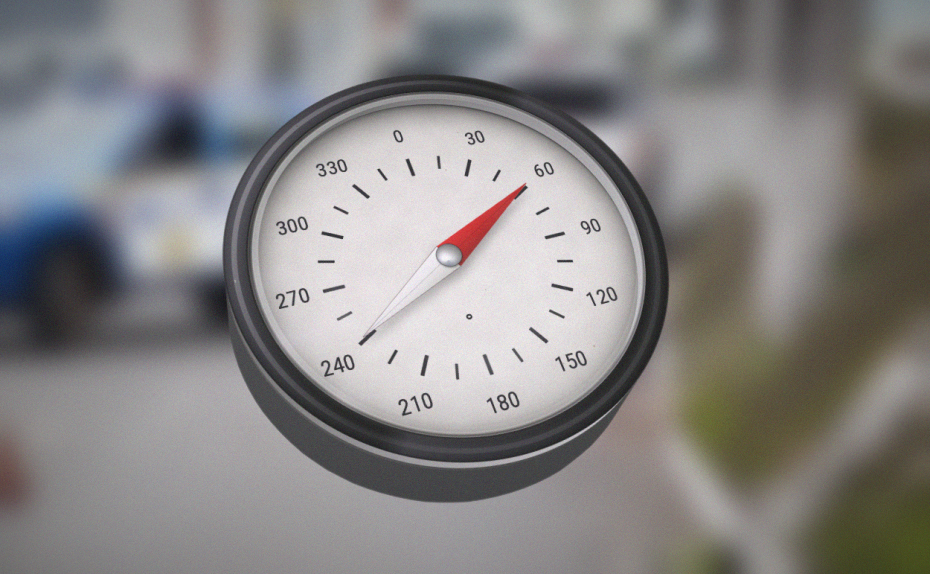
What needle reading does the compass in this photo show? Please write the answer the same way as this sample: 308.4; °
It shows 60; °
